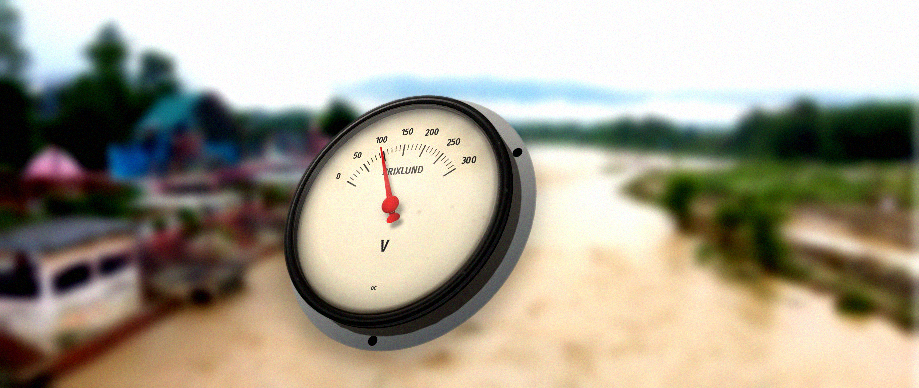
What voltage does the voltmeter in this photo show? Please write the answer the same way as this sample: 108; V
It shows 100; V
